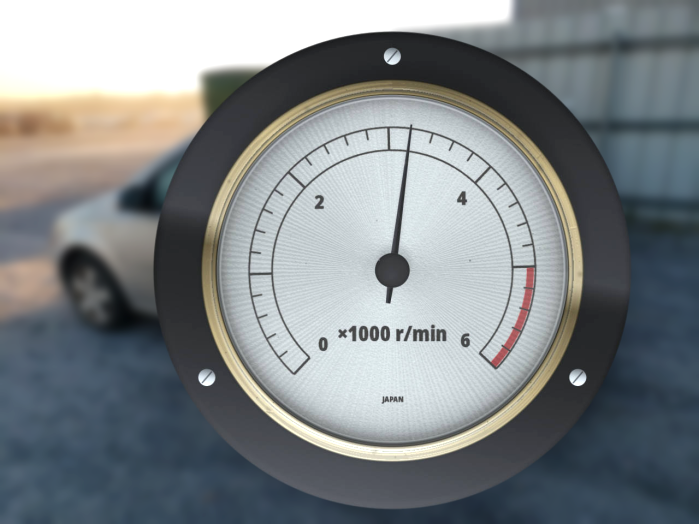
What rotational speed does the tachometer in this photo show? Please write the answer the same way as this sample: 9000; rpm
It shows 3200; rpm
